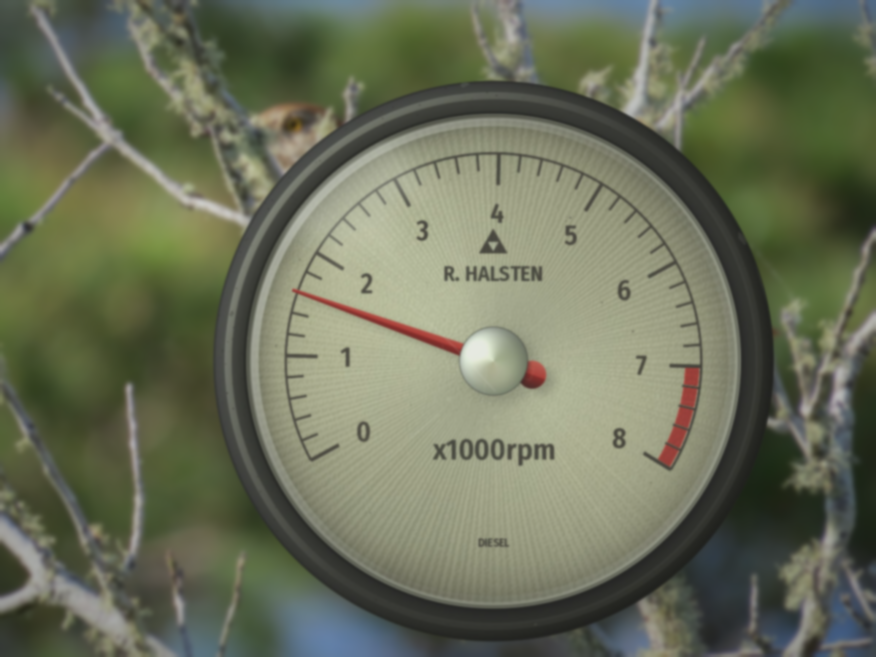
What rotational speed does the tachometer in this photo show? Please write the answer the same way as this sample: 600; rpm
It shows 1600; rpm
